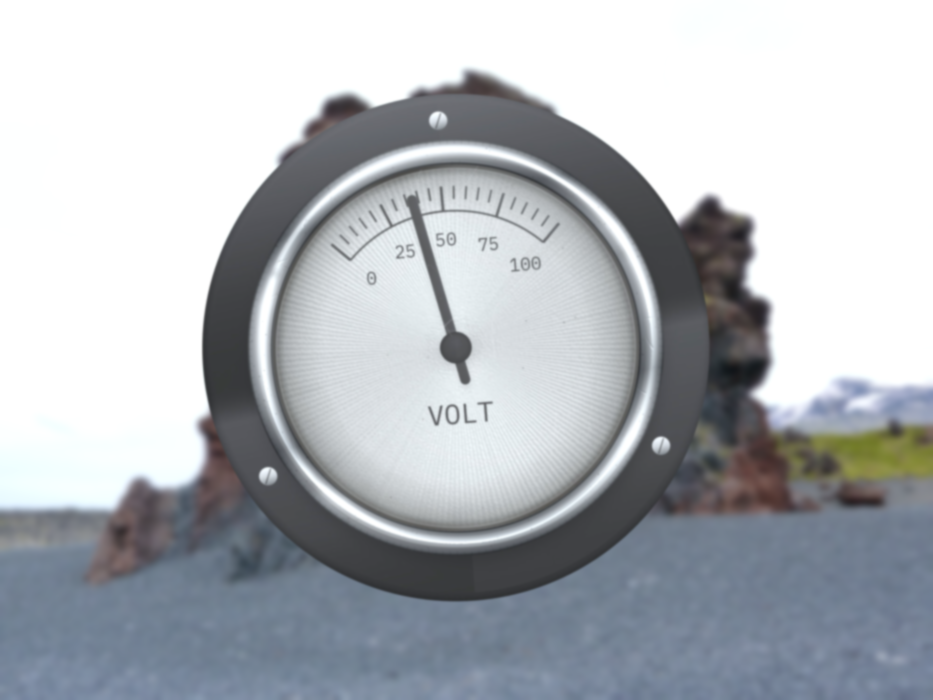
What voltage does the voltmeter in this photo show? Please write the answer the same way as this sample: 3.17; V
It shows 37.5; V
